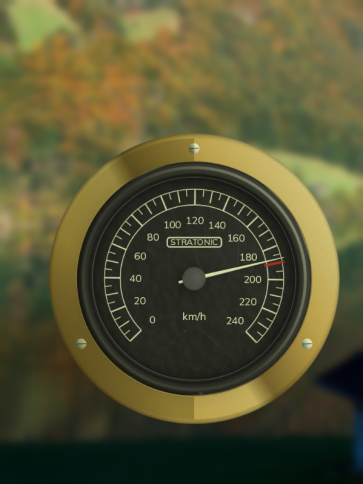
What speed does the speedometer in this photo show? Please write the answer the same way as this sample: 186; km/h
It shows 187.5; km/h
